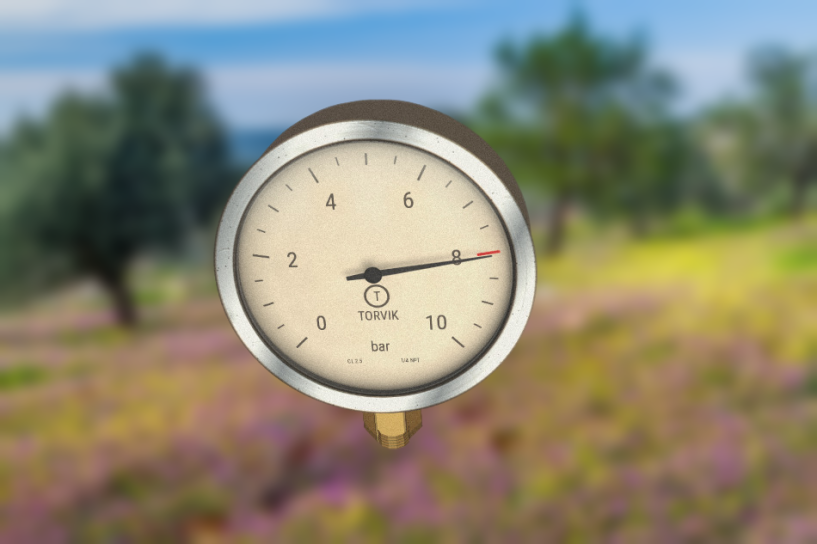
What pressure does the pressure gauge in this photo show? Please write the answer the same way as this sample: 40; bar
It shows 8; bar
